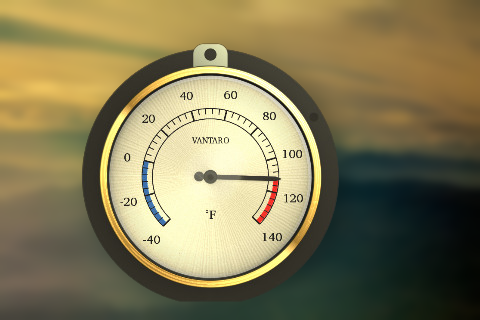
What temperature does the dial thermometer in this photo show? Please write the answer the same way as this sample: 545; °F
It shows 112; °F
